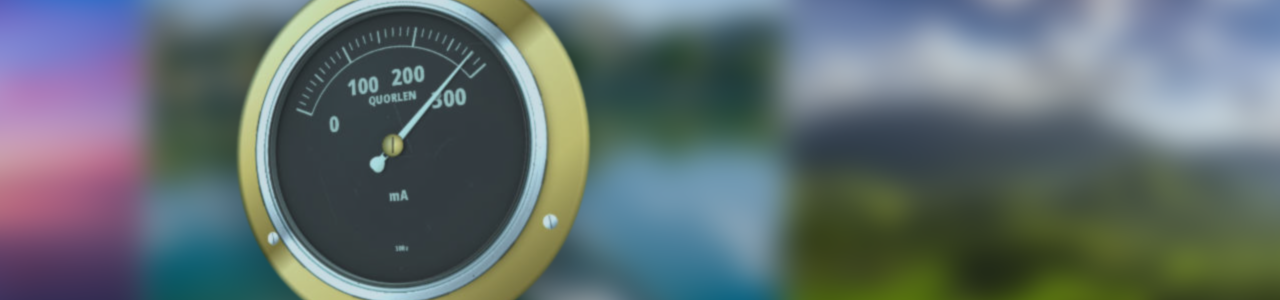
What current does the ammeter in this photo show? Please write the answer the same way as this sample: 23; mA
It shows 280; mA
